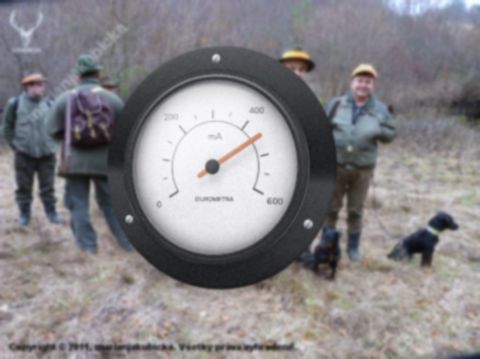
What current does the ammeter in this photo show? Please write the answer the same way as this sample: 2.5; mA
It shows 450; mA
